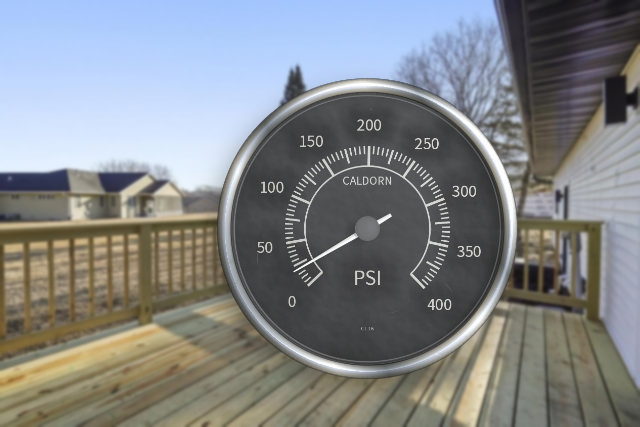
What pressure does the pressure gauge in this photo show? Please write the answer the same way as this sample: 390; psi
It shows 20; psi
